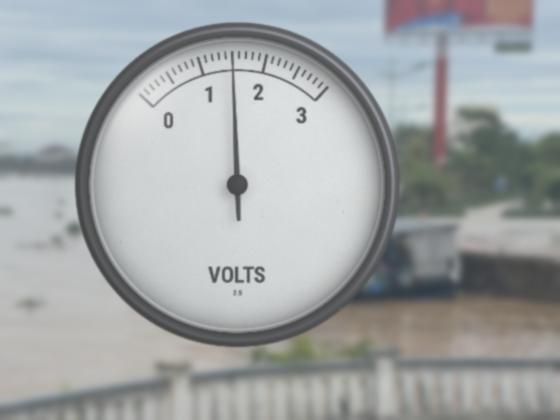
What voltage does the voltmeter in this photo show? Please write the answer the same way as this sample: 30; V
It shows 1.5; V
